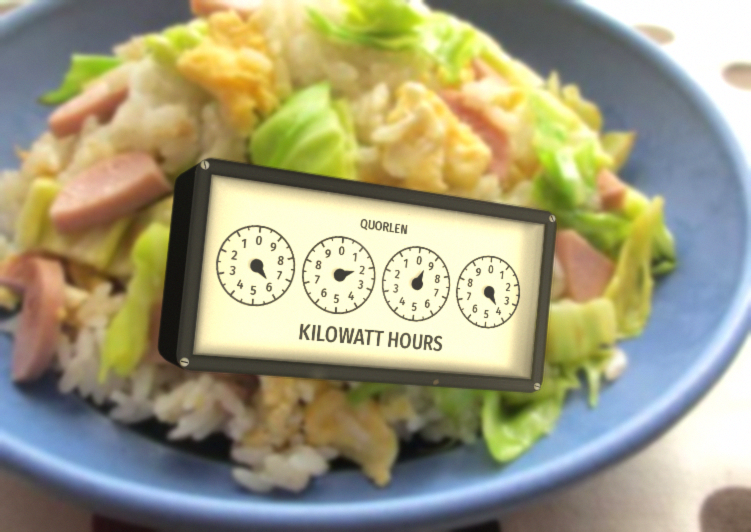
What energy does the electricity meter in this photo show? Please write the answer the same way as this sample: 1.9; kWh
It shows 6194; kWh
